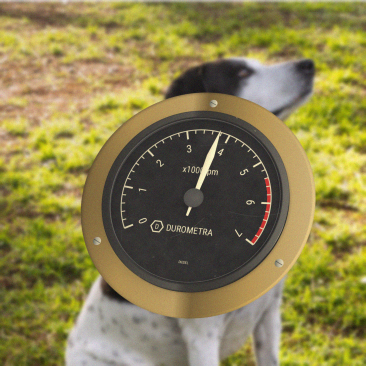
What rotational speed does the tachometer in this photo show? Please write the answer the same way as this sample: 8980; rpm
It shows 3800; rpm
